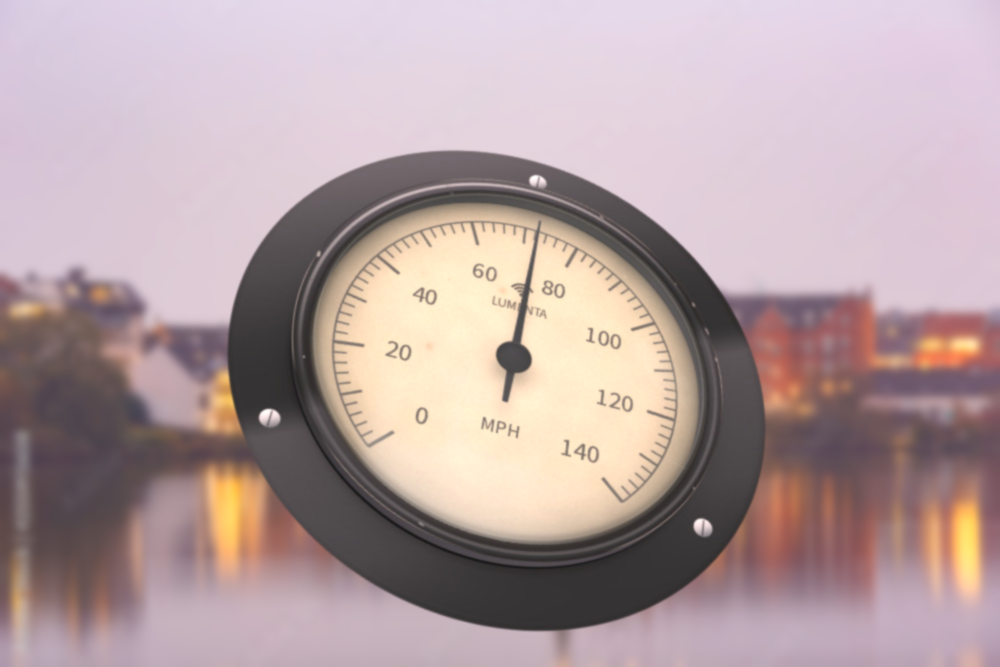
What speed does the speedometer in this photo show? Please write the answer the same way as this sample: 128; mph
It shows 72; mph
